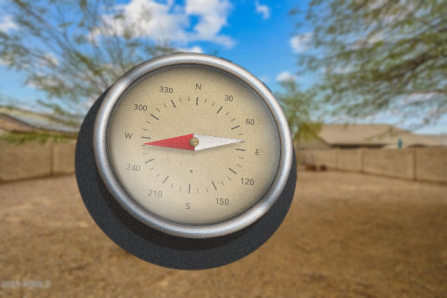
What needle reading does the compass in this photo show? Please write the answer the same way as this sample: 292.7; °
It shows 260; °
